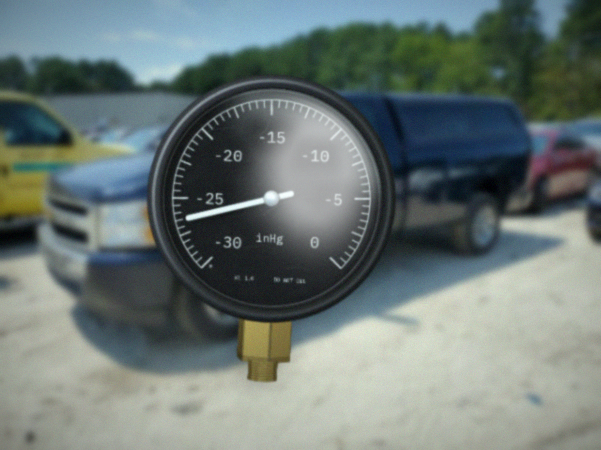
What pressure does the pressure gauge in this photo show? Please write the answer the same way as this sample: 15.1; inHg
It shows -26.5; inHg
